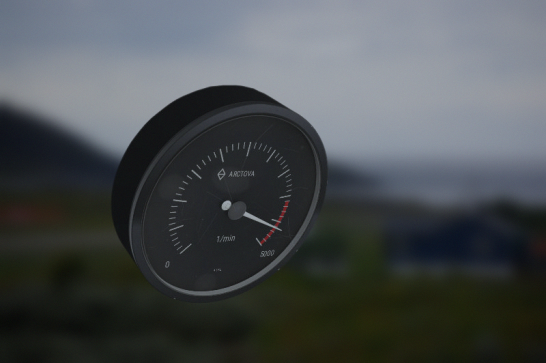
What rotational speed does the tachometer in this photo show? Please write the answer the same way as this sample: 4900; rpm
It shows 4600; rpm
